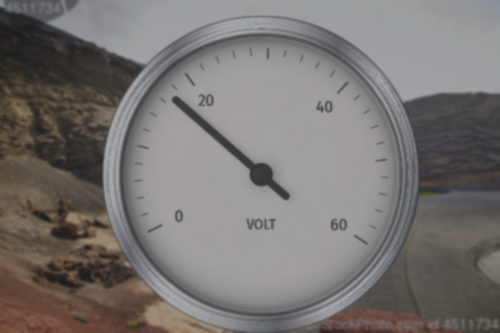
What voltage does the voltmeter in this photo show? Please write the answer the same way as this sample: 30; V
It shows 17; V
